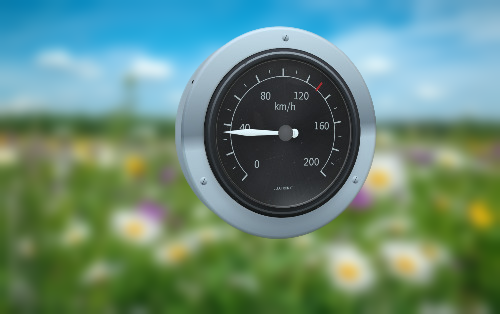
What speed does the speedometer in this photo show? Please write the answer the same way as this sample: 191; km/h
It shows 35; km/h
